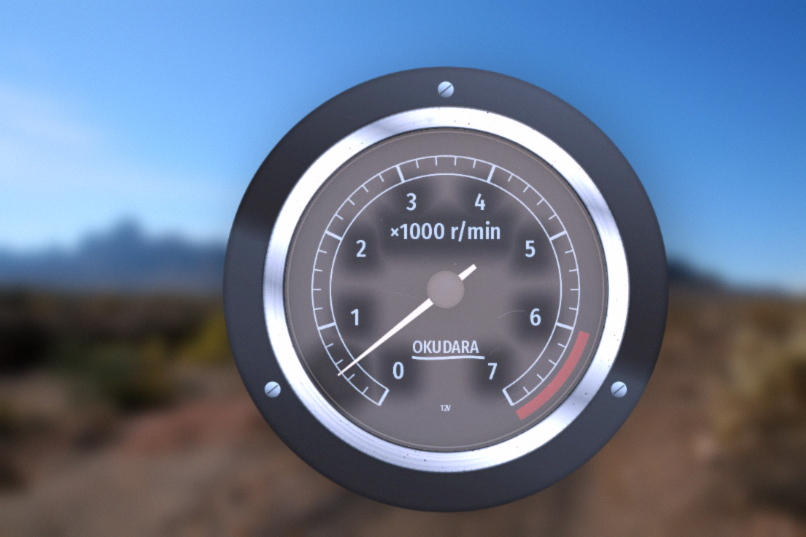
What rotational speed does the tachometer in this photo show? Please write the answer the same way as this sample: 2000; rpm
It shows 500; rpm
